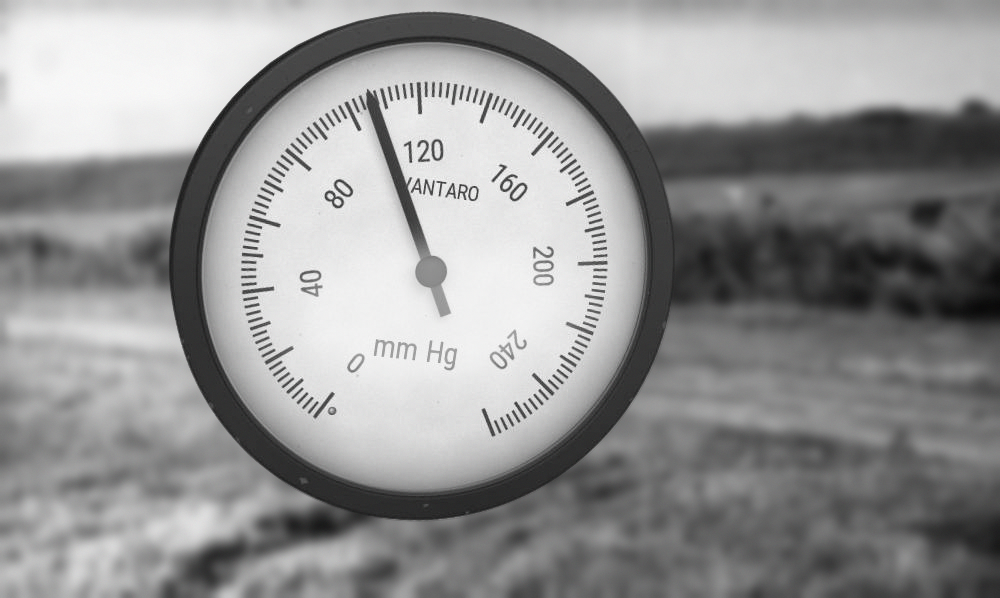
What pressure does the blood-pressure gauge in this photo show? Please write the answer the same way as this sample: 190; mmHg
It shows 106; mmHg
